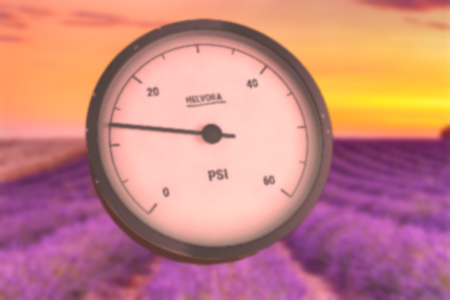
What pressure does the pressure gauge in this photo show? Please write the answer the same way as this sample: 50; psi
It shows 12.5; psi
